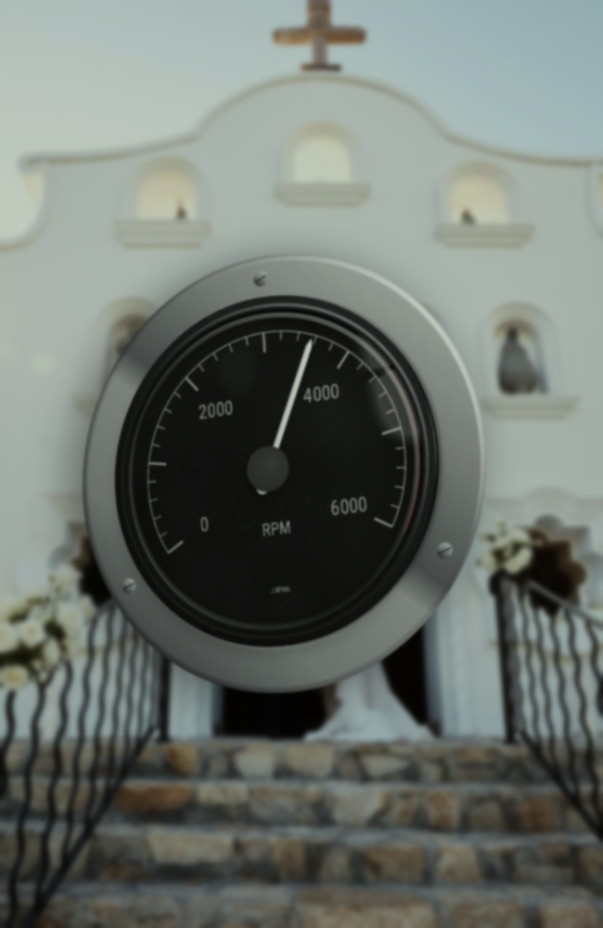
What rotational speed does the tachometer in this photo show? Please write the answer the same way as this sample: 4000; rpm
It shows 3600; rpm
